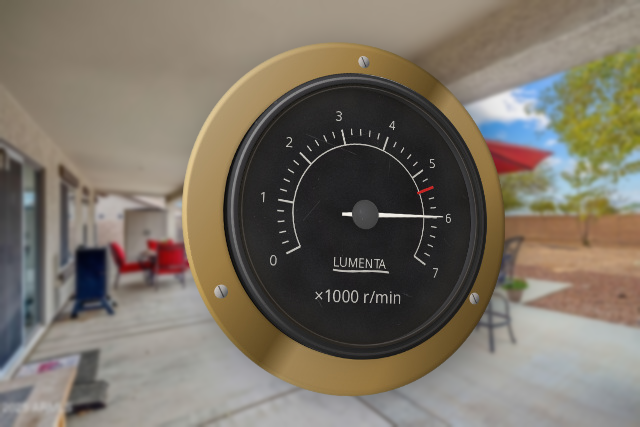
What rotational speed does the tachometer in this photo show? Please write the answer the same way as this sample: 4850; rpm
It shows 6000; rpm
